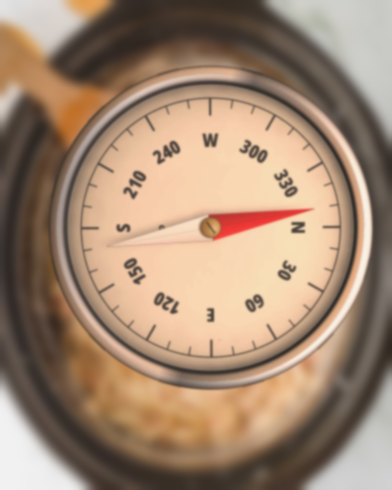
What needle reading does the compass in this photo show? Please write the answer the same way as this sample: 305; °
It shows 350; °
